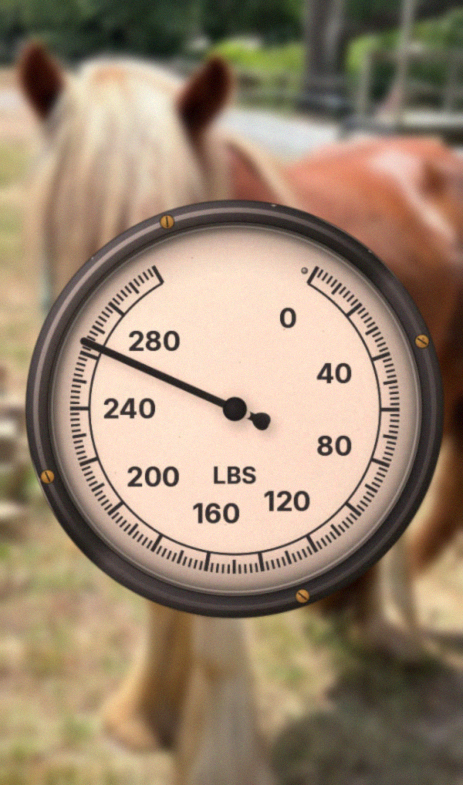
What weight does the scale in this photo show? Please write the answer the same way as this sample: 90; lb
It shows 264; lb
